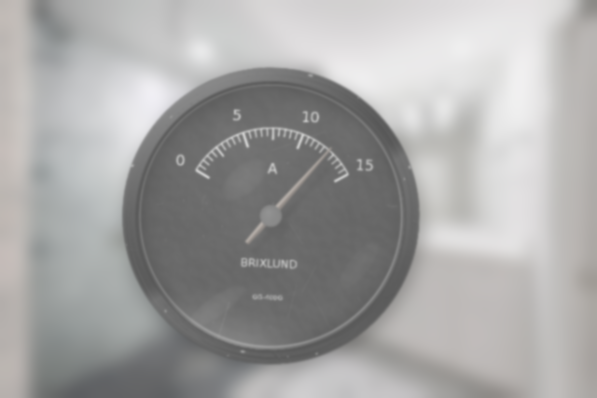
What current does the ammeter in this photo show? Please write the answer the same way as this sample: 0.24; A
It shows 12.5; A
